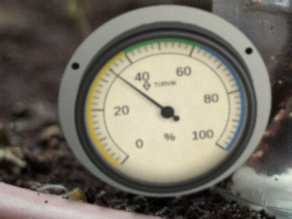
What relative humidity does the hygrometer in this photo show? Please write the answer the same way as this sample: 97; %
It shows 34; %
